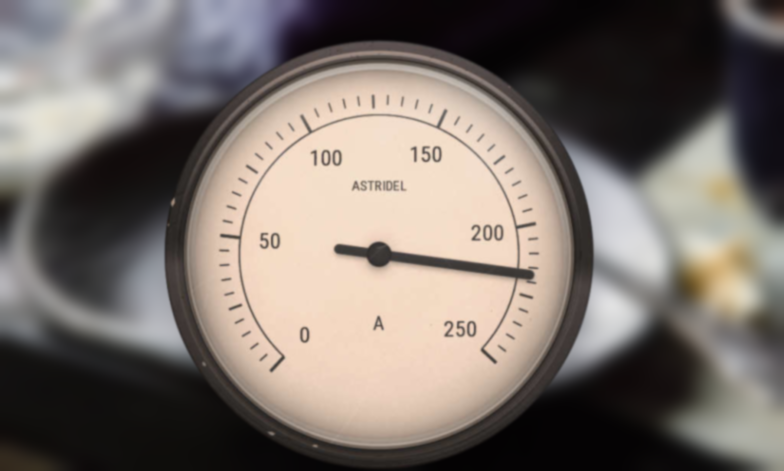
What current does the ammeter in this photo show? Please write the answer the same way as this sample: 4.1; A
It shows 217.5; A
